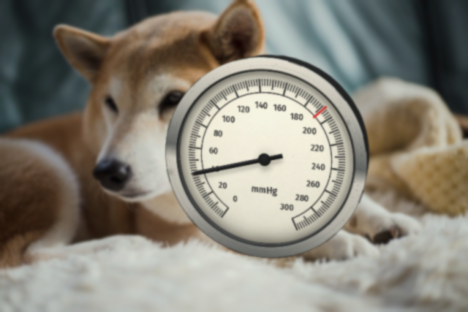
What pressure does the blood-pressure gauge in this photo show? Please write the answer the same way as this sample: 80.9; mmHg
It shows 40; mmHg
